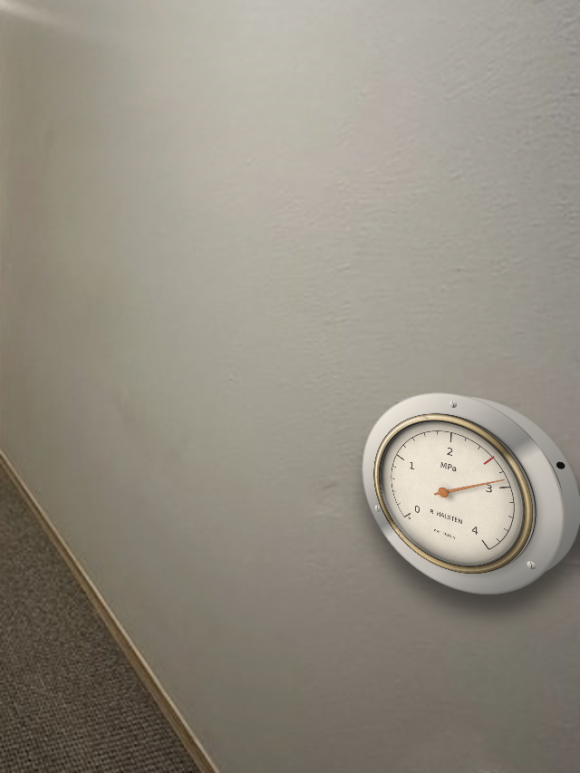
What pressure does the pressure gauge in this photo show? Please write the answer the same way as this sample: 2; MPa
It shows 2.9; MPa
